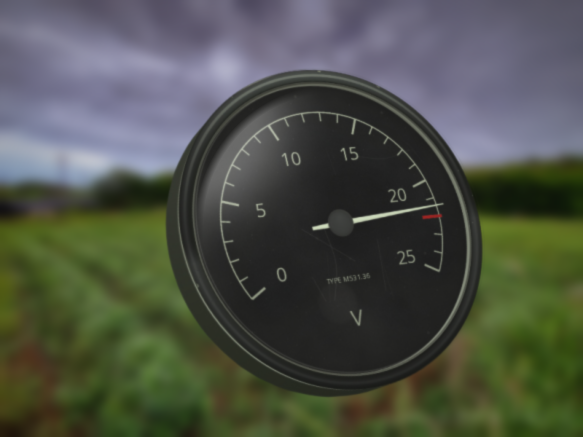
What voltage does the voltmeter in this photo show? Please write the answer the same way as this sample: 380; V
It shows 21.5; V
